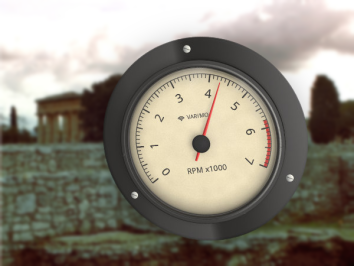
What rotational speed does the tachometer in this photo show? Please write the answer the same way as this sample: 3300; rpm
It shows 4300; rpm
